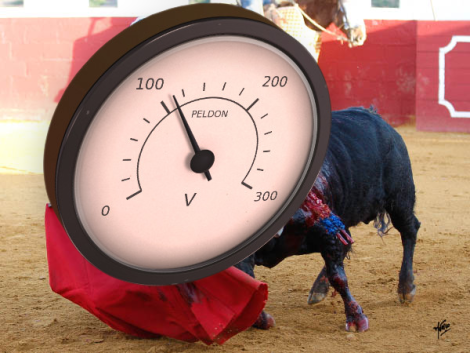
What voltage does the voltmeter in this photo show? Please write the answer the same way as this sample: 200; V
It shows 110; V
